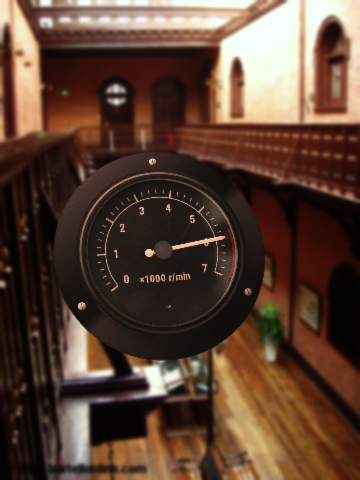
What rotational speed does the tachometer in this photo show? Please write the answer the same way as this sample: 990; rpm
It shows 6000; rpm
